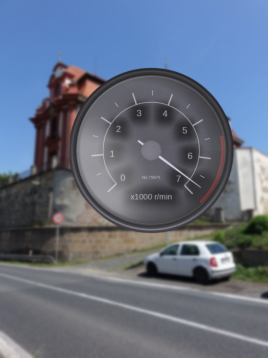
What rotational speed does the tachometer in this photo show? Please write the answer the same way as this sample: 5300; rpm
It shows 6750; rpm
